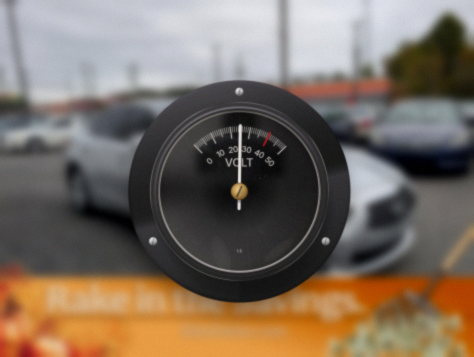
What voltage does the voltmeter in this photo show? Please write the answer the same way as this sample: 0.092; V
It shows 25; V
